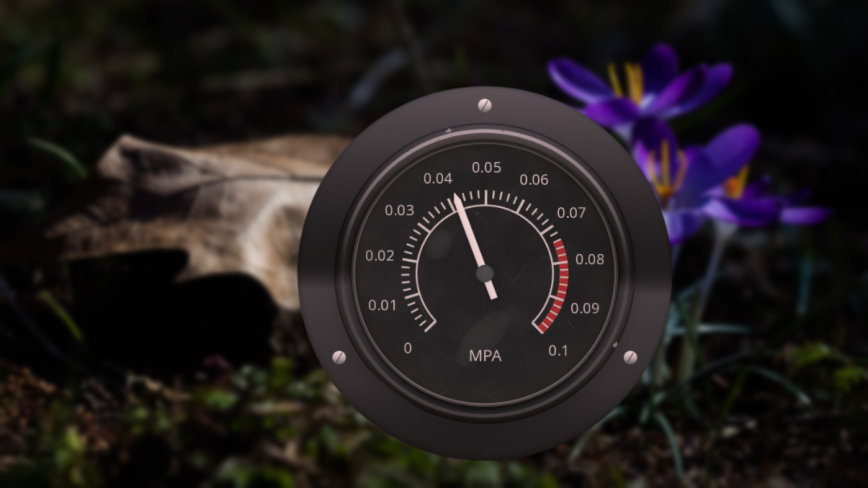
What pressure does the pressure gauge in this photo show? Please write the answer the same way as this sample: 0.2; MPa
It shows 0.042; MPa
